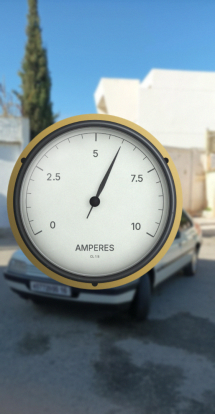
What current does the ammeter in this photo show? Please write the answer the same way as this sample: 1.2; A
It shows 6; A
